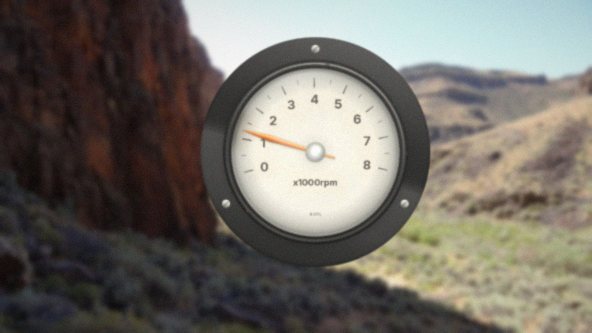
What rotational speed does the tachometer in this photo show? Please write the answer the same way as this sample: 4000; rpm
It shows 1250; rpm
